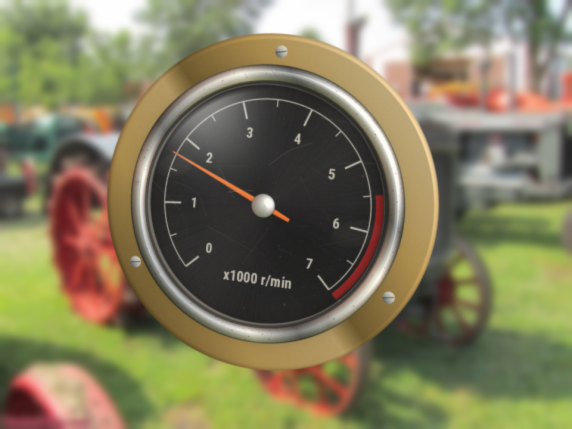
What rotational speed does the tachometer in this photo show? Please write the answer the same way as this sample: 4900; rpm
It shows 1750; rpm
